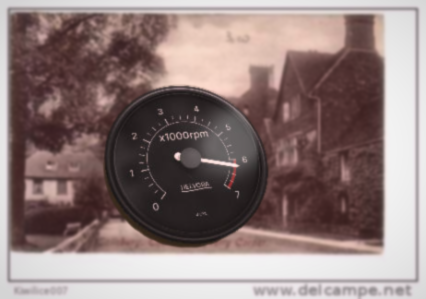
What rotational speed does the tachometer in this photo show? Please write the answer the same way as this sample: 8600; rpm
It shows 6250; rpm
